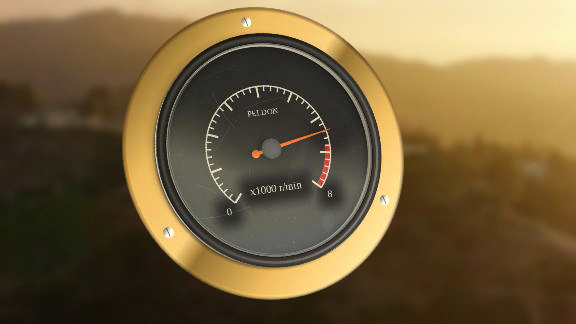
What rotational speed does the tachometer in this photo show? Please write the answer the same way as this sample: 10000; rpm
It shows 6400; rpm
